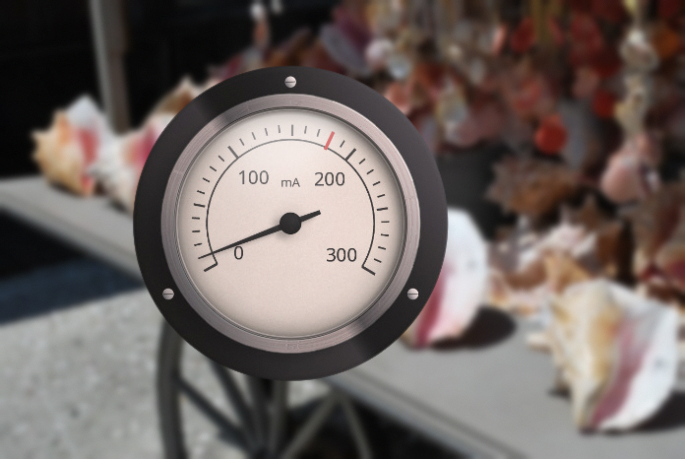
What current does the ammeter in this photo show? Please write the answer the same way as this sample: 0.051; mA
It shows 10; mA
